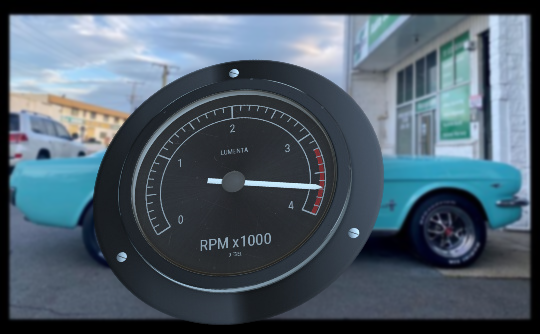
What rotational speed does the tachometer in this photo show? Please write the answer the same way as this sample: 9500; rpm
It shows 3700; rpm
